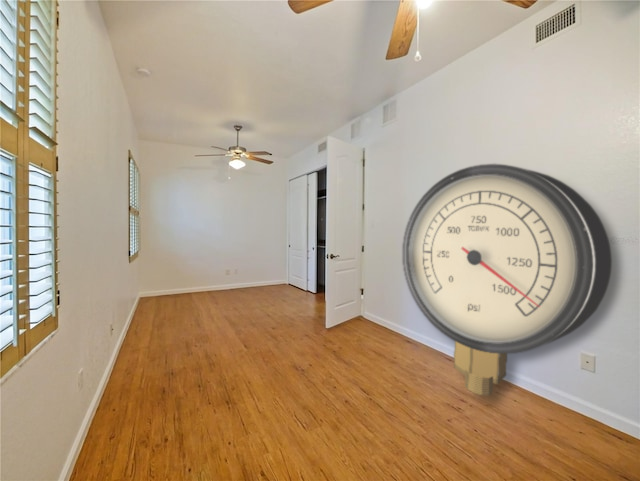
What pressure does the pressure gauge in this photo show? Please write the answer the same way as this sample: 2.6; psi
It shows 1425; psi
